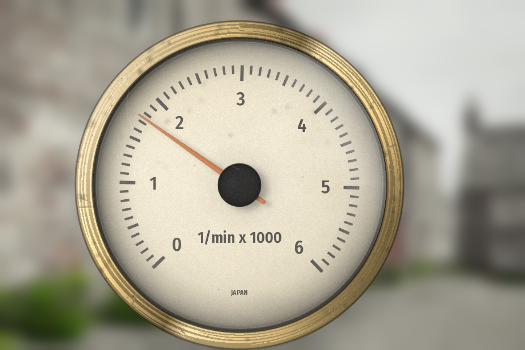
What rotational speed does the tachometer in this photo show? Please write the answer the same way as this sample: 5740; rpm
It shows 1750; rpm
